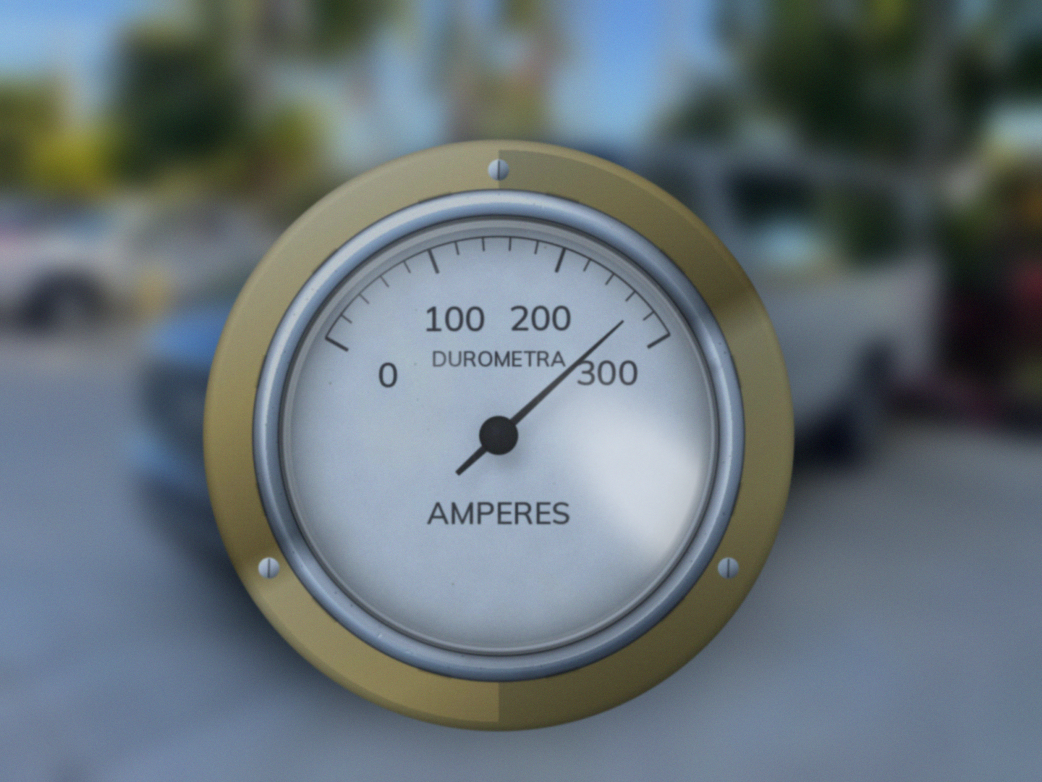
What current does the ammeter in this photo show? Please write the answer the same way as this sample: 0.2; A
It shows 270; A
